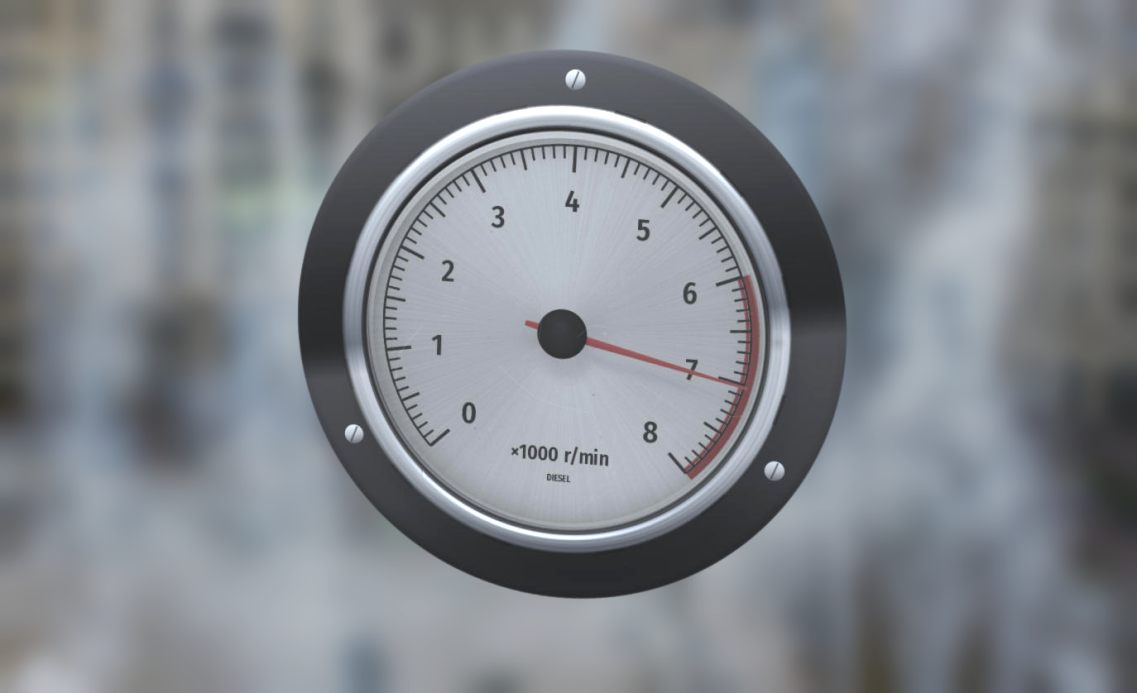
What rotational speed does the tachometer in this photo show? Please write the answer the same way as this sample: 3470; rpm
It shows 7000; rpm
